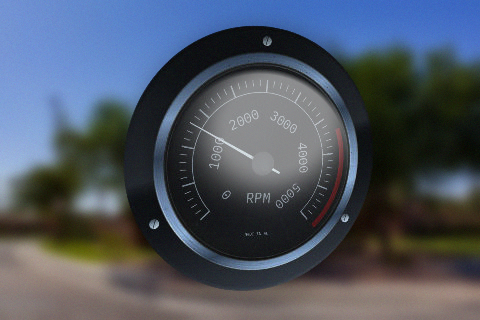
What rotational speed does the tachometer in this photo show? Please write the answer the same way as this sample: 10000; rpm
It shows 1300; rpm
